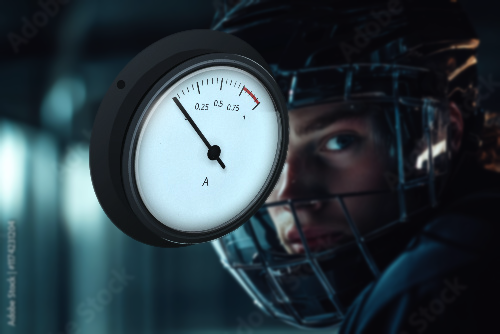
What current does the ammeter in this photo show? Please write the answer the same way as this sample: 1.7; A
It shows 0; A
